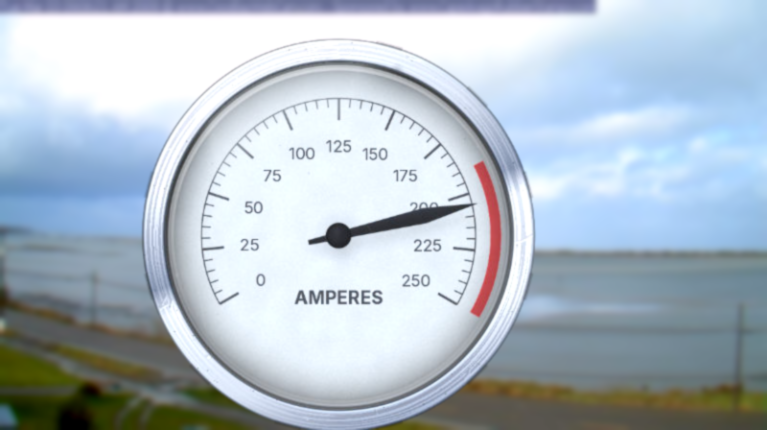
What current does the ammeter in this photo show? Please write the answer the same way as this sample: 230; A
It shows 205; A
